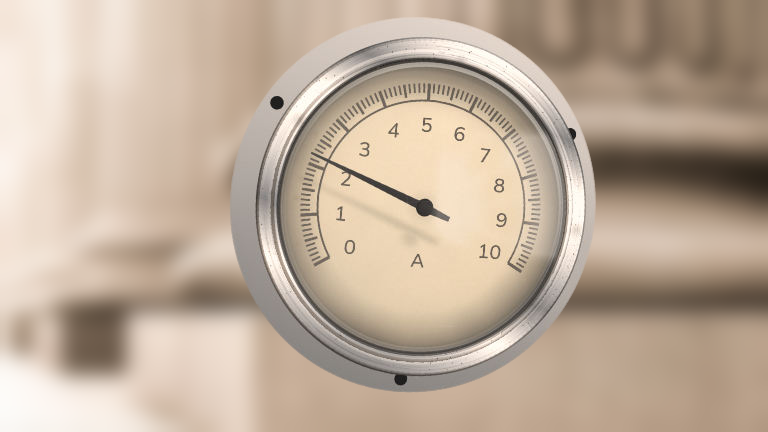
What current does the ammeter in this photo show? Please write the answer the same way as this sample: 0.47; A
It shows 2.2; A
